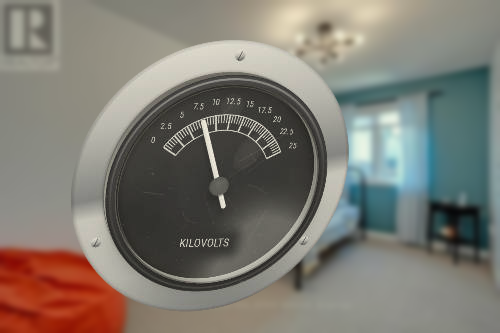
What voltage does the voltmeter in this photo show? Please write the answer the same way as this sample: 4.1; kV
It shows 7.5; kV
